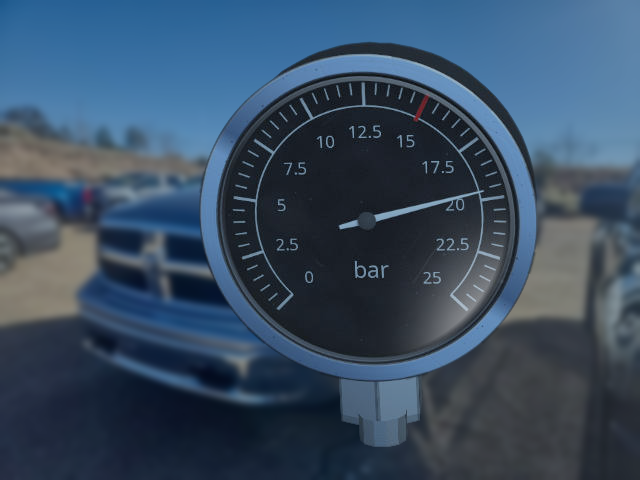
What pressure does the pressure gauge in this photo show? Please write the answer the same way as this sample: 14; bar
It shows 19.5; bar
